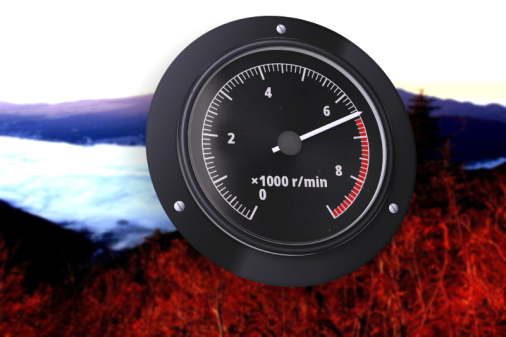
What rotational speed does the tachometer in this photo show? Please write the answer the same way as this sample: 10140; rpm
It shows 6500; rpm
